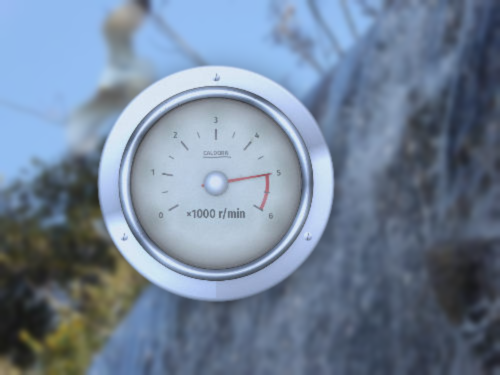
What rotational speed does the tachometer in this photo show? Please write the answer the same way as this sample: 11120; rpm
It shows 5000; rpm
